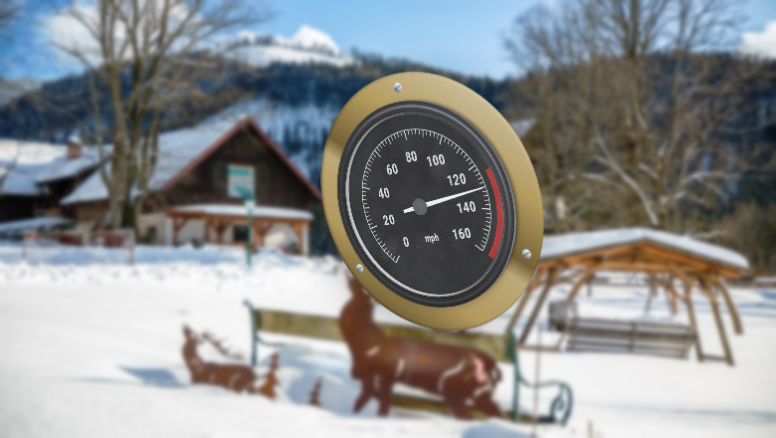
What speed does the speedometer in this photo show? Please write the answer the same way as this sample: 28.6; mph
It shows 130; mph
